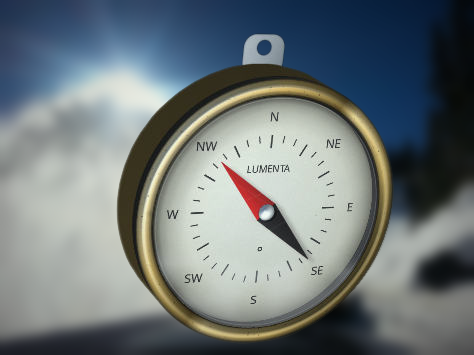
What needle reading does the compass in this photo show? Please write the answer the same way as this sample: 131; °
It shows 315; °
